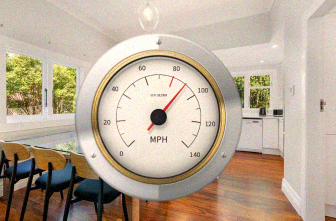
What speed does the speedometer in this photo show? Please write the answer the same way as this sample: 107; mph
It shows 90; mph
